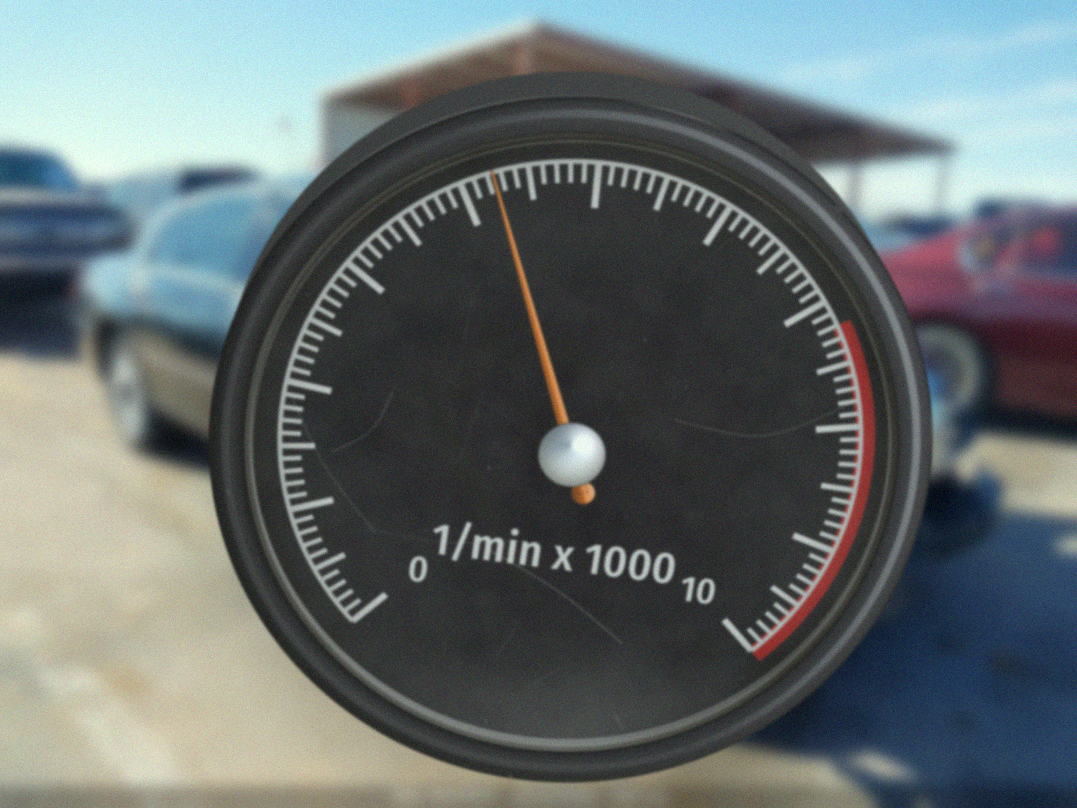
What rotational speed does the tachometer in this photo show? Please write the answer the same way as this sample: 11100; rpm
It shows 4250; rpm
